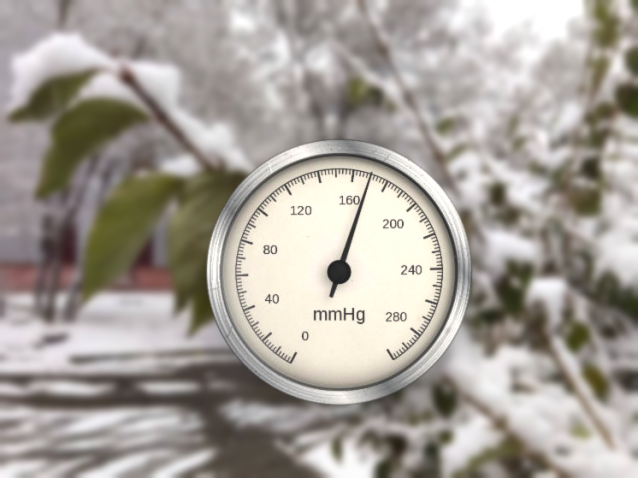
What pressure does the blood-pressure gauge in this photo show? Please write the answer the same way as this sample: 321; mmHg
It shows 170; mmHg
